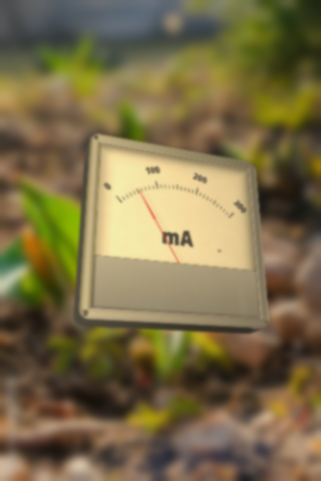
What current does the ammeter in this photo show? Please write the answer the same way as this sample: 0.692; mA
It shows 50; mA
